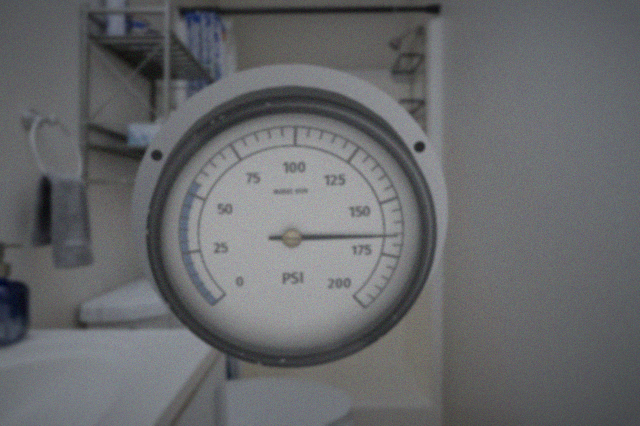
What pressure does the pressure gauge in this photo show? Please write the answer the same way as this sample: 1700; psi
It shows 165; psi
